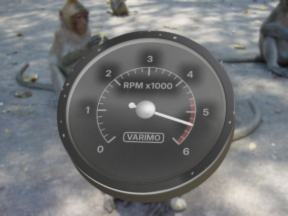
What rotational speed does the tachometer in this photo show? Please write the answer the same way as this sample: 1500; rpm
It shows 5400; rpm
